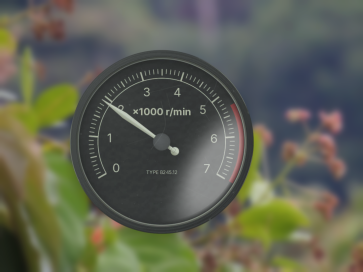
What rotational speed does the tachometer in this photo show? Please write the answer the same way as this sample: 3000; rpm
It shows 1900; rpm
